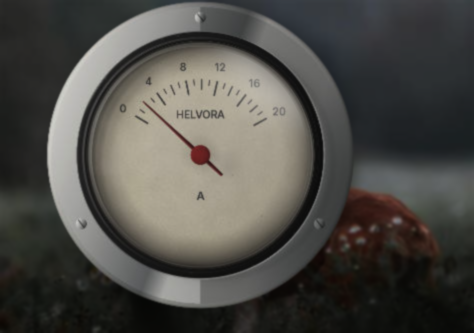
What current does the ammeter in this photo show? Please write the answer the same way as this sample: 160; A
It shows 2; A
